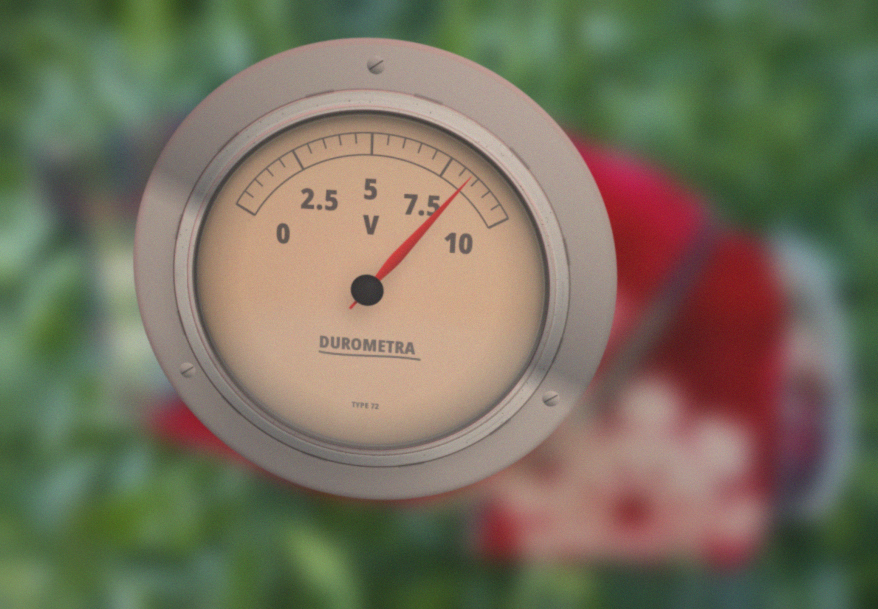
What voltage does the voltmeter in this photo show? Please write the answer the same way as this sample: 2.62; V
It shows 8.25; V
